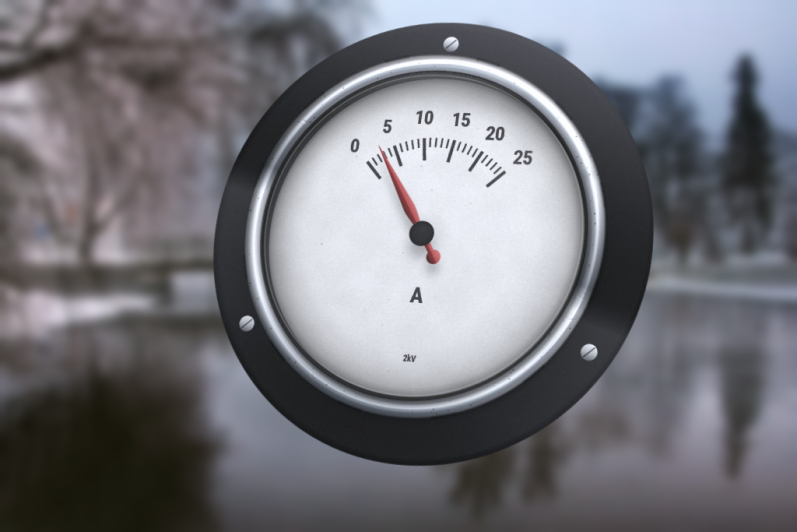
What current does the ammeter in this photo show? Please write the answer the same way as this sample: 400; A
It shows 3; A
